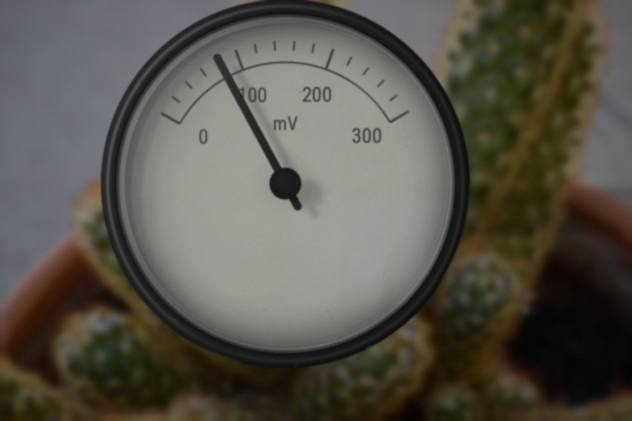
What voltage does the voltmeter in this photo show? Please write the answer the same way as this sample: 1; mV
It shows 80; mV
